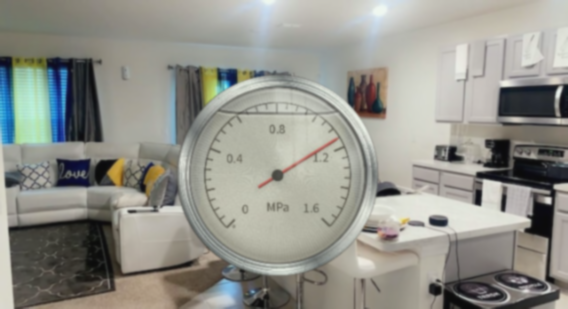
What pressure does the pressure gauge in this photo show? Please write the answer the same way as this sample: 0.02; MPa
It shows 1.15; MPa
